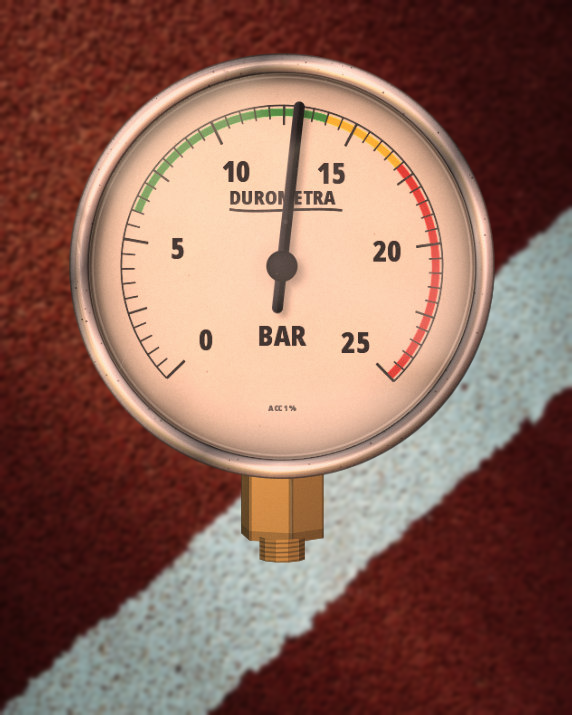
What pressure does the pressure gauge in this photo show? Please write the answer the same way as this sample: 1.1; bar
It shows 13; bar
